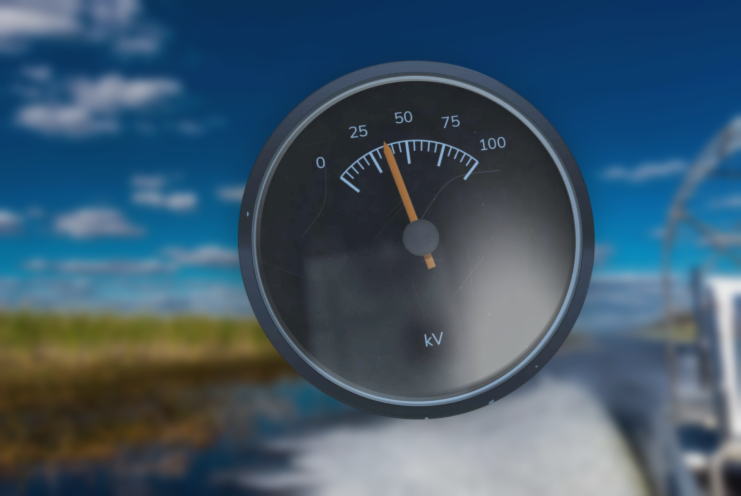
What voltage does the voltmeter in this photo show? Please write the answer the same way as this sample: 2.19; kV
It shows 35; kV
